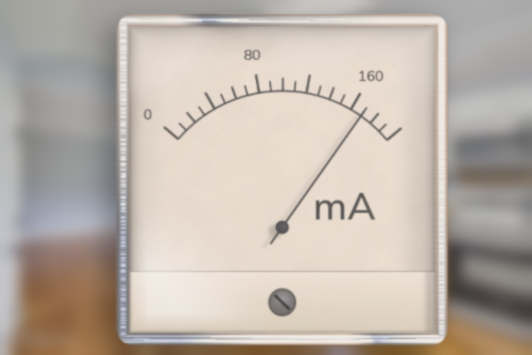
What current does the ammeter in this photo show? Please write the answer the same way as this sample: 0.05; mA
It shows 170; mA
